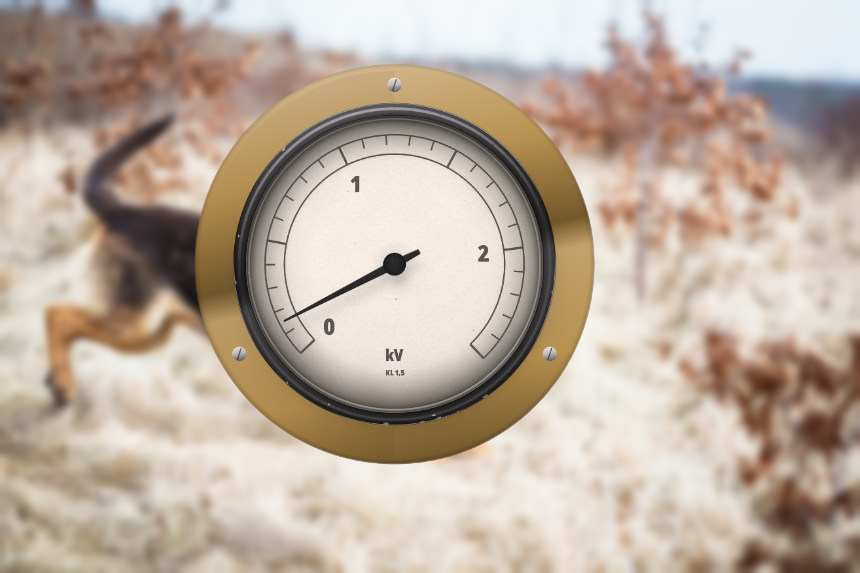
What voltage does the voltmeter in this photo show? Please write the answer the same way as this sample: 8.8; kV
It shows 0.15; kV
